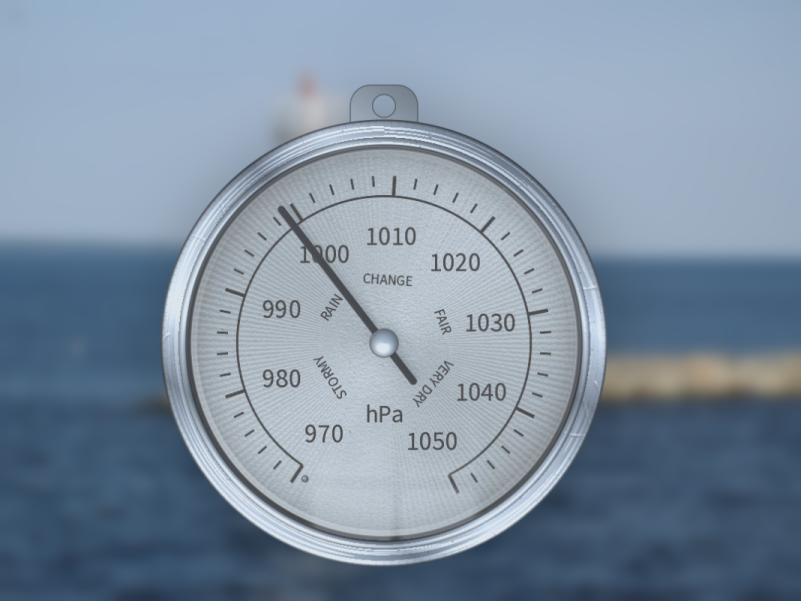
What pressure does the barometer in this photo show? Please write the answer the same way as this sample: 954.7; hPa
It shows 999; hPa
